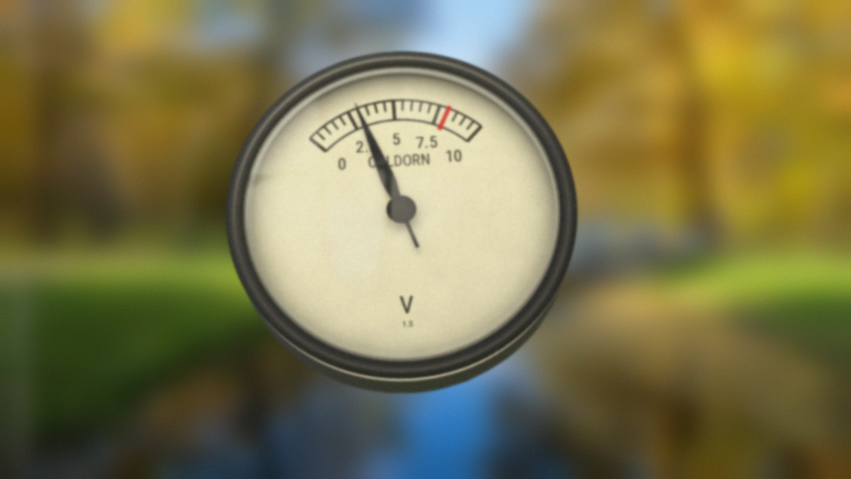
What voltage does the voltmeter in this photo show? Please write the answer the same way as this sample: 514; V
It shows 3; V
